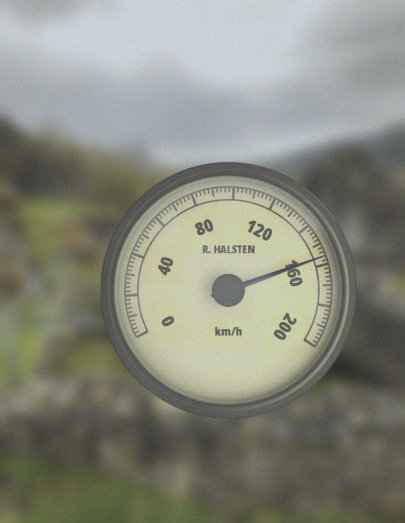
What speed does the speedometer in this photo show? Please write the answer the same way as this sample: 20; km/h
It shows 156; km/h
